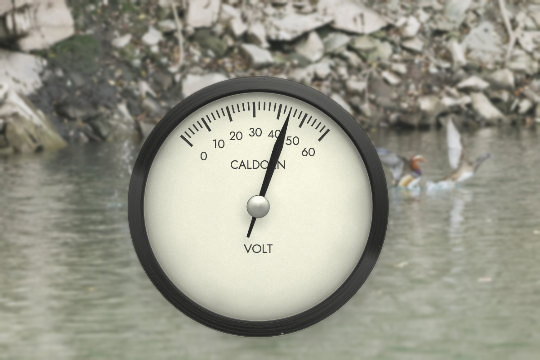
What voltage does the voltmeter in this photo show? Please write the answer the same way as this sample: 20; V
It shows 44; V
